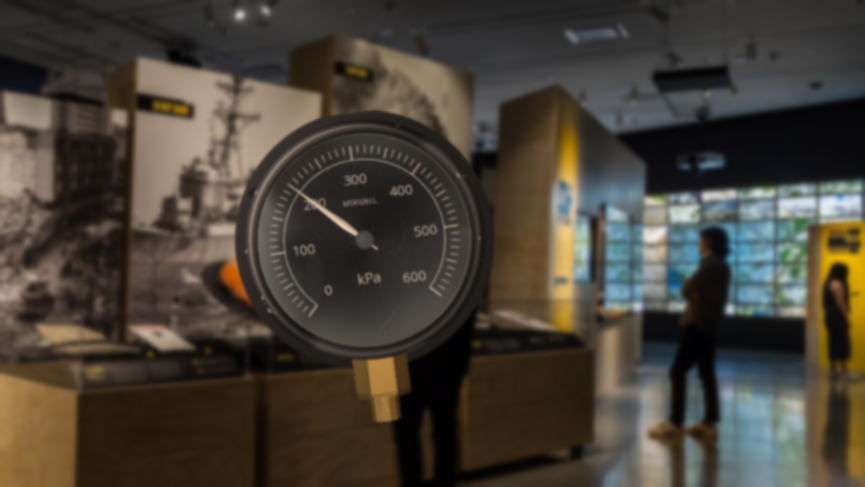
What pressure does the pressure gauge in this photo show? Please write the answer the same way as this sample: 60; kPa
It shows 200; kPa
